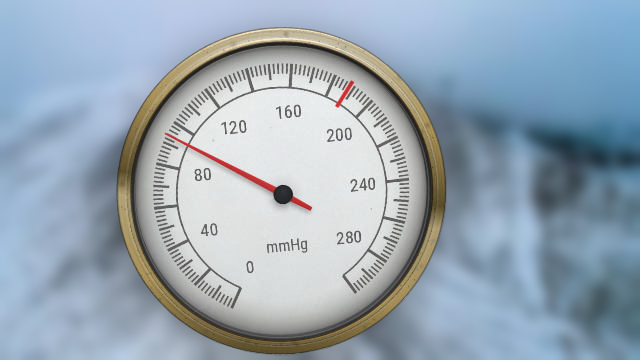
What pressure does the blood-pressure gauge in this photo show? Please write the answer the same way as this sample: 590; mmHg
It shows 94; mmHg
